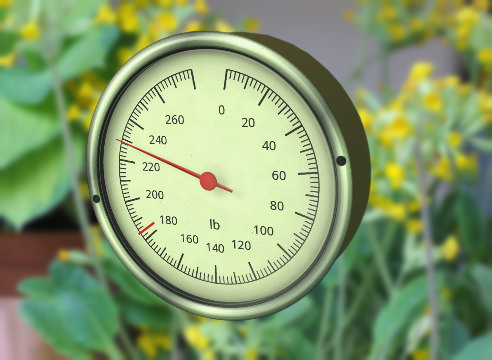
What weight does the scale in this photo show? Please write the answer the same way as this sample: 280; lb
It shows 230; lb
